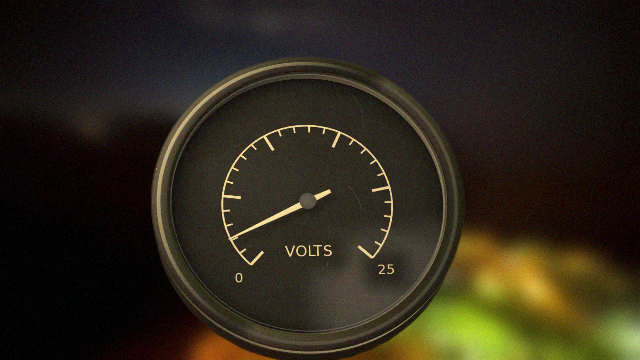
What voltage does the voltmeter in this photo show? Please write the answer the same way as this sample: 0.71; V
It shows 2; V
